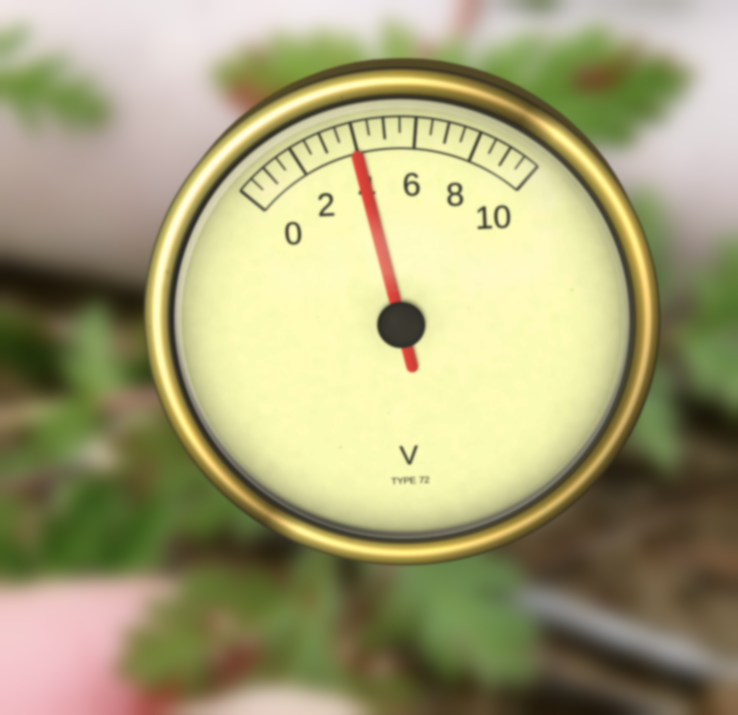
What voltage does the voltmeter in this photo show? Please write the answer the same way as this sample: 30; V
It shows 4; V
